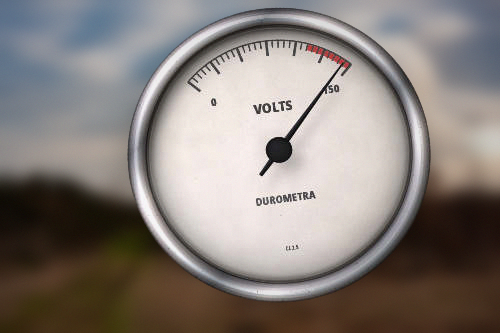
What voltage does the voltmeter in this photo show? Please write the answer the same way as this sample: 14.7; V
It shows 145; V
